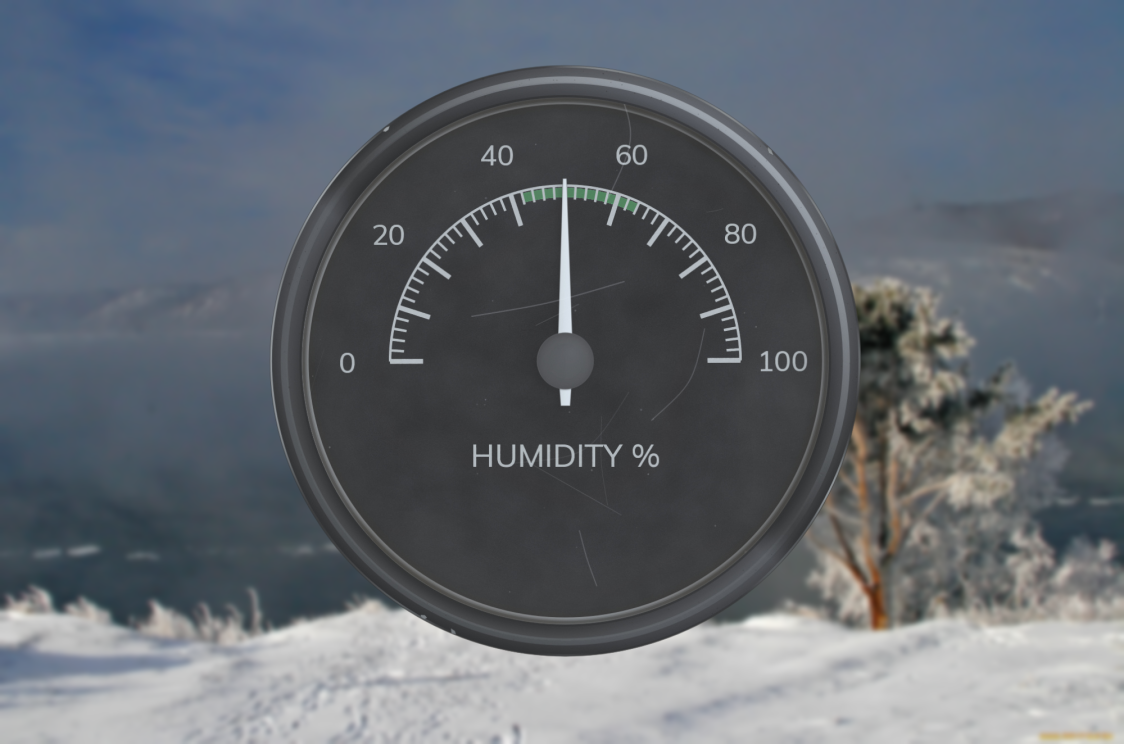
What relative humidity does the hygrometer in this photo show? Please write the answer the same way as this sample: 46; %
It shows 50; %
